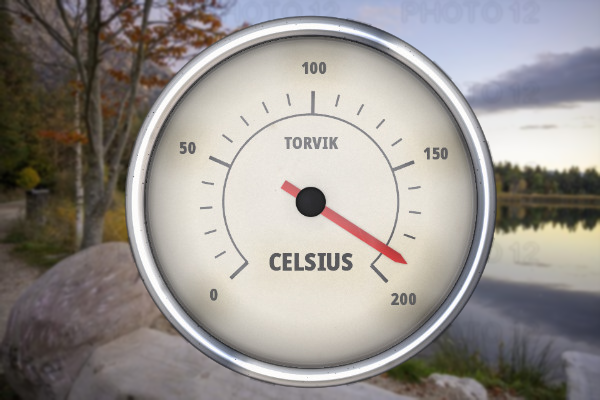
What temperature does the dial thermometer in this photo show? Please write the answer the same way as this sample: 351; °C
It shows 190; °C
